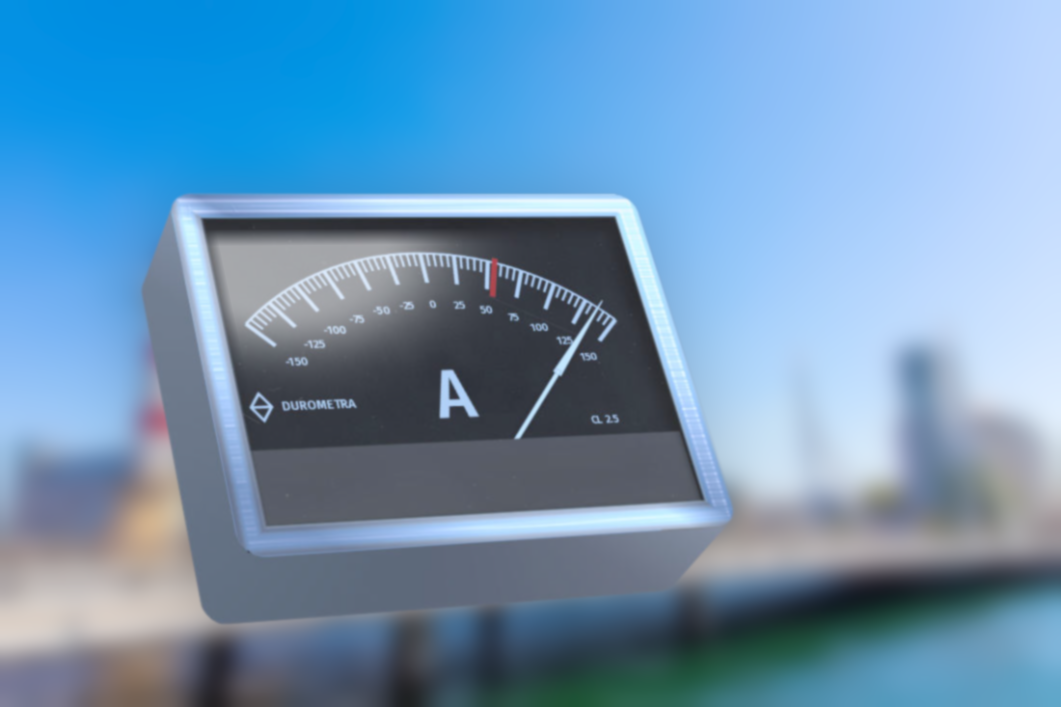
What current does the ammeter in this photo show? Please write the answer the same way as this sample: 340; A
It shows 135; A
